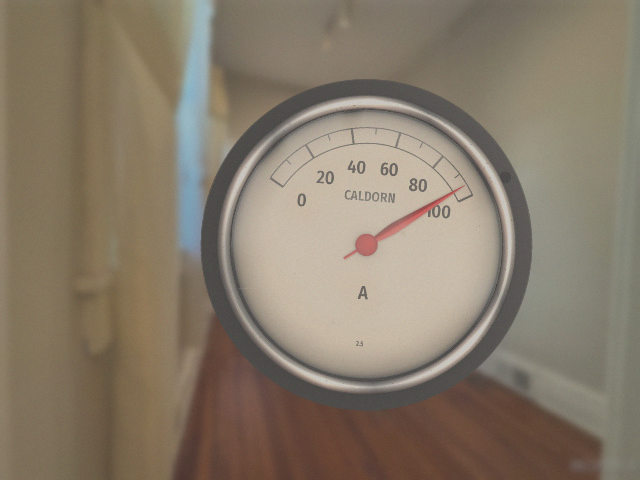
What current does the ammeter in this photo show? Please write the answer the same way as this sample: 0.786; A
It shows 95; A
